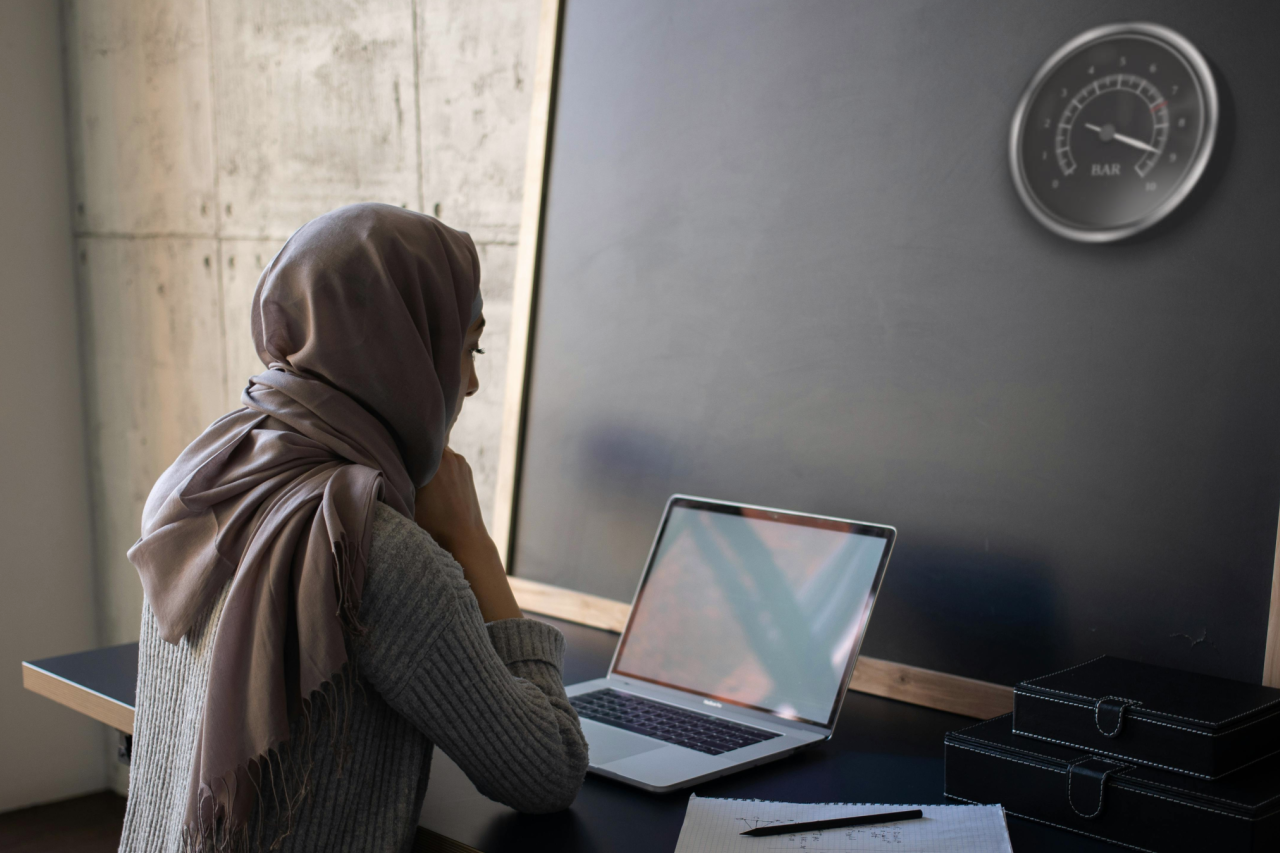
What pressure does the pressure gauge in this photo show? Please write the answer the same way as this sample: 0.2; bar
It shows 9; bar
